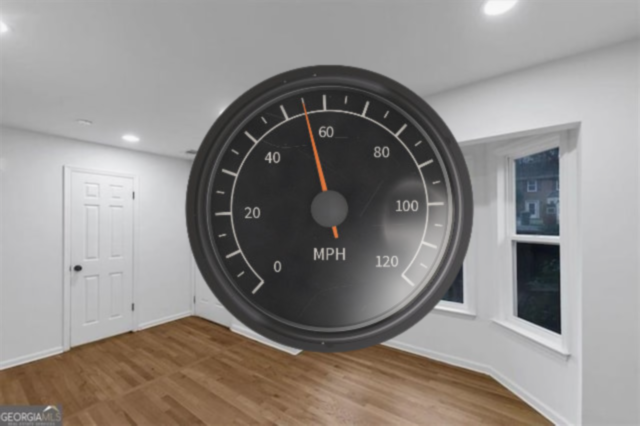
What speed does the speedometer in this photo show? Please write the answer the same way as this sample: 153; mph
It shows 55; mph
